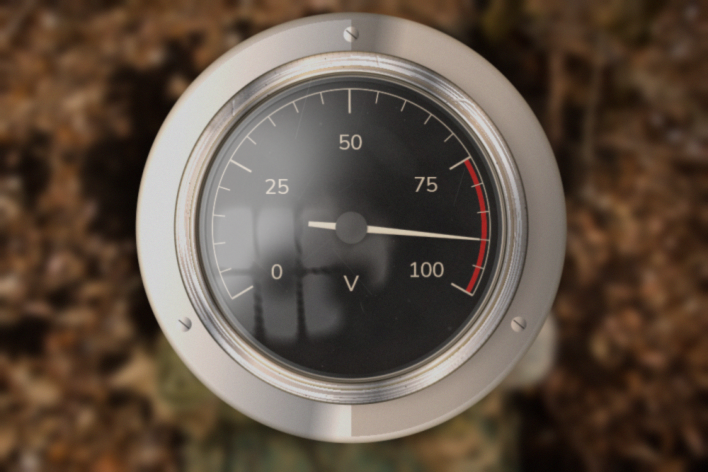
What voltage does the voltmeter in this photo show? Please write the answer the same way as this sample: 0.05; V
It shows 90; V
